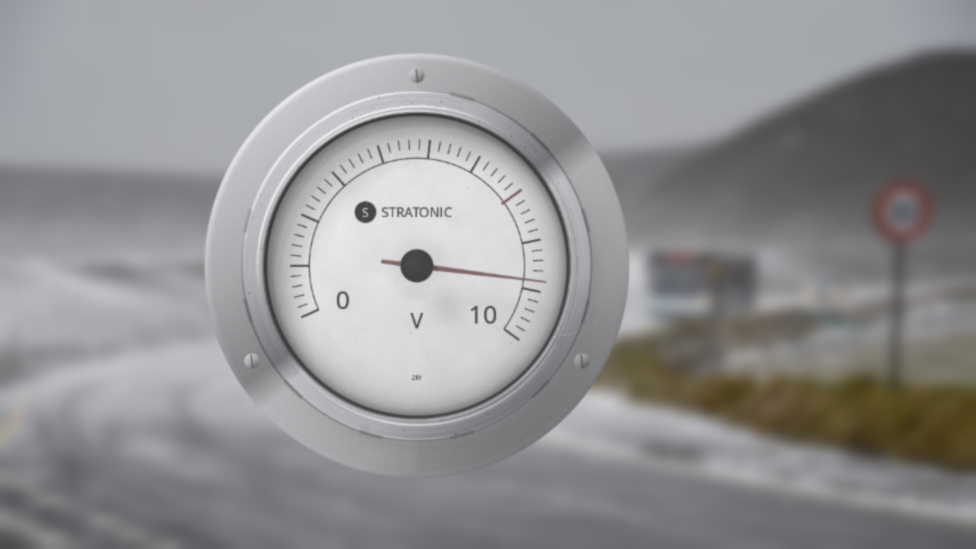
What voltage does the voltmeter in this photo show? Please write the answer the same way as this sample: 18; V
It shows 8.8; V
